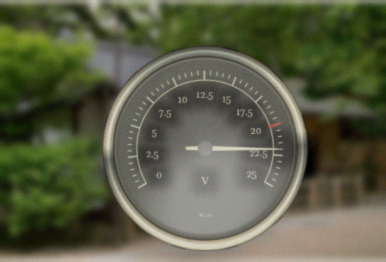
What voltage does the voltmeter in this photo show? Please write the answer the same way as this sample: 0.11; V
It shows 22; V
